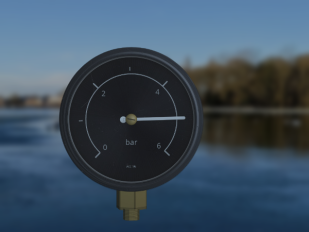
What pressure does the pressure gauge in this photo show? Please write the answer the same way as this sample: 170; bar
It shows 5; bar
